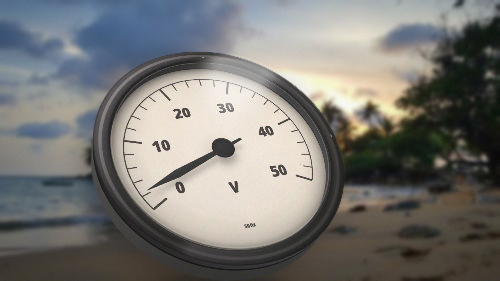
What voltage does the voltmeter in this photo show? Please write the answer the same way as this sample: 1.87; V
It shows 2; V
